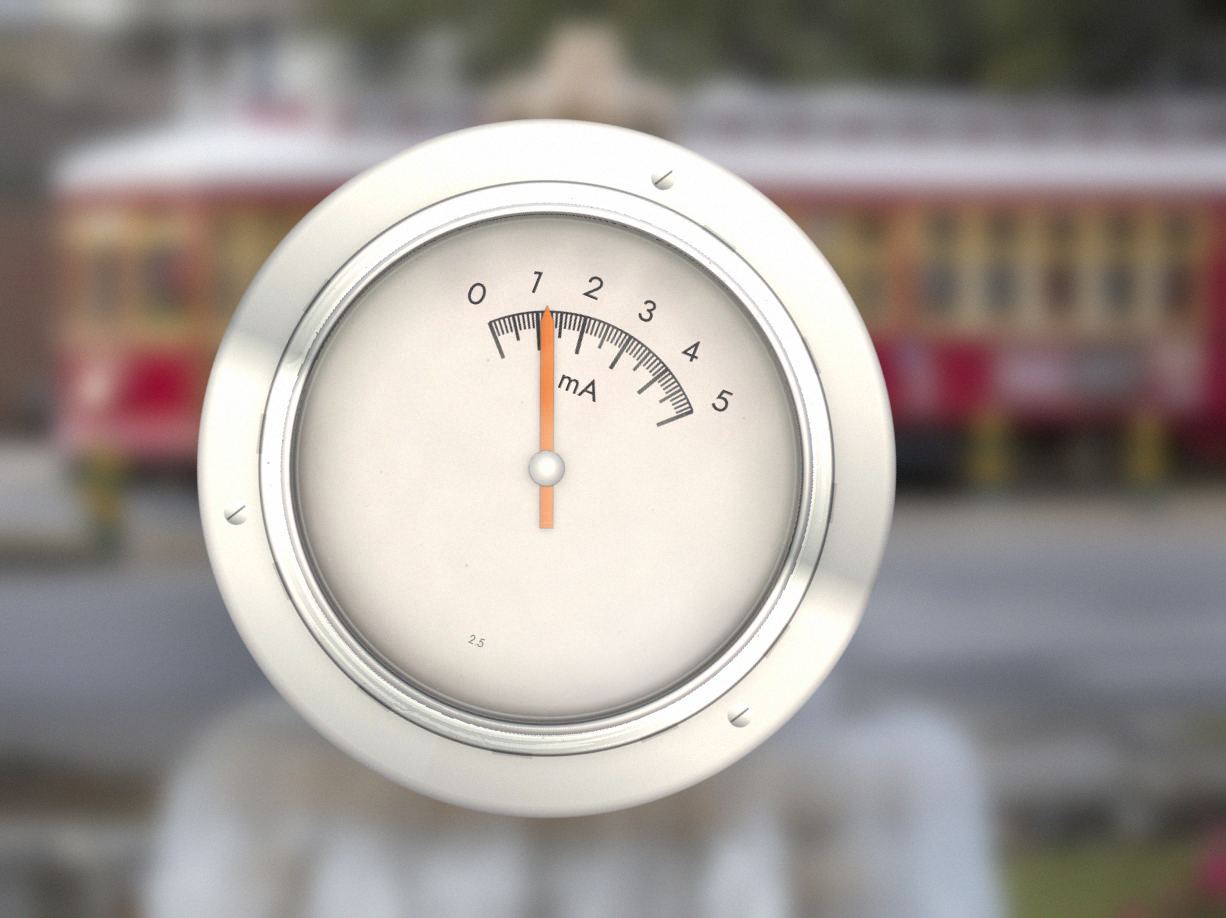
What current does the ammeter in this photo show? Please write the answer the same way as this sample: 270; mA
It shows 1.2; mA
